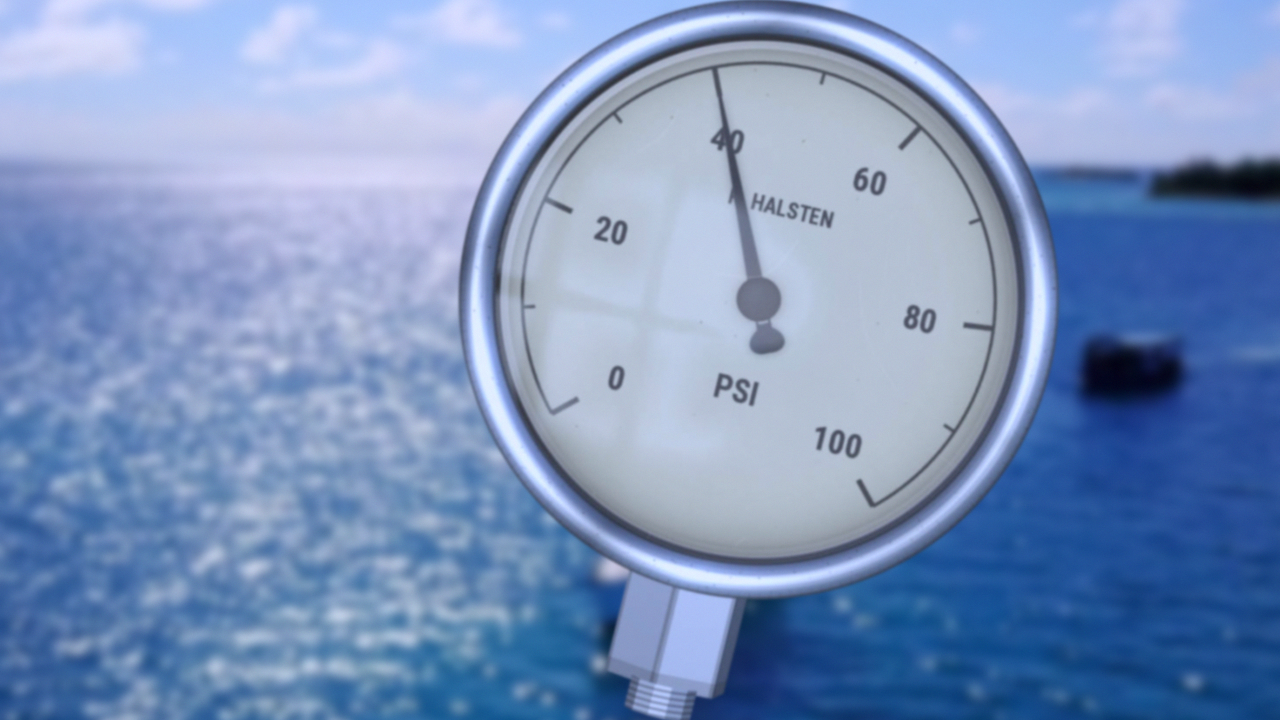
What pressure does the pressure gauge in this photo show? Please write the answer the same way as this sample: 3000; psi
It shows 40; psi
